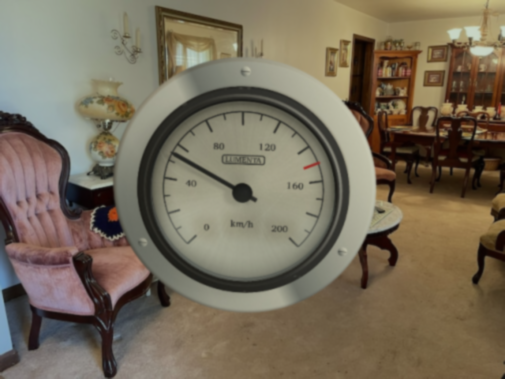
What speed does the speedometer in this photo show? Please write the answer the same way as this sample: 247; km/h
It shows 55; km/h
